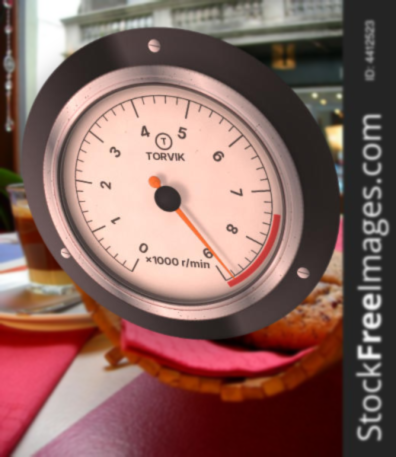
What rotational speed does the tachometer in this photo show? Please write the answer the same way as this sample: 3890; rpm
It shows 8800; rpm
